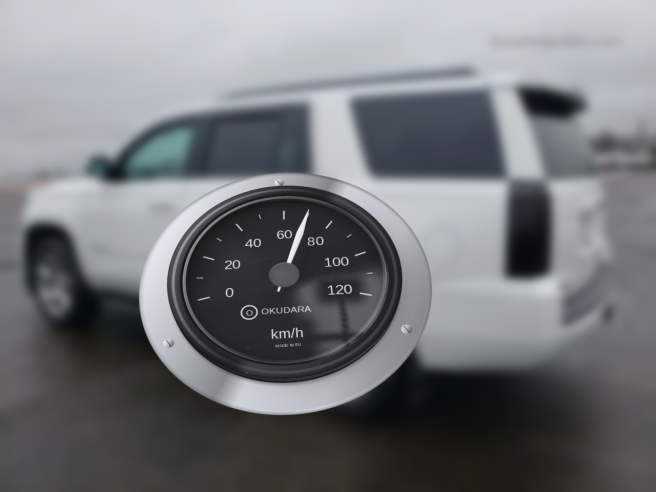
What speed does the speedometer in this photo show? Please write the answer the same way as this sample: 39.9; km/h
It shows 70; km/h
